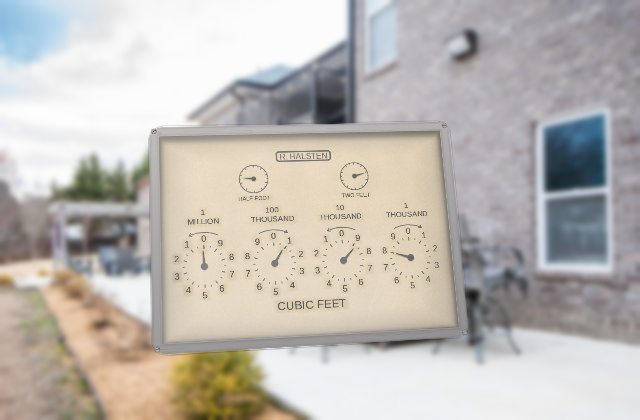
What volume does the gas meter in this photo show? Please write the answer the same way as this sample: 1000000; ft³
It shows 8800; ft³
